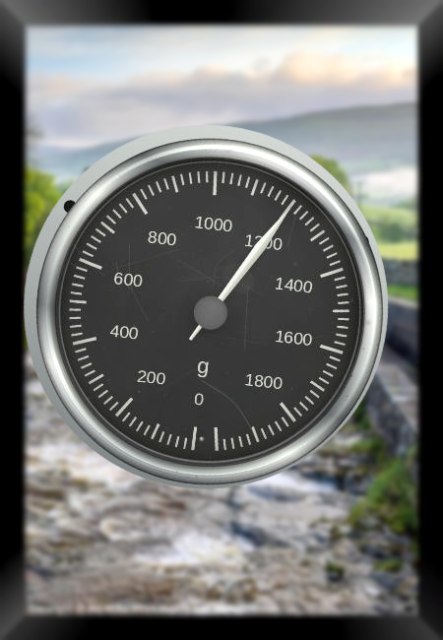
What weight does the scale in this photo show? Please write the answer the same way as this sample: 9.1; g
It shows 1200; g
